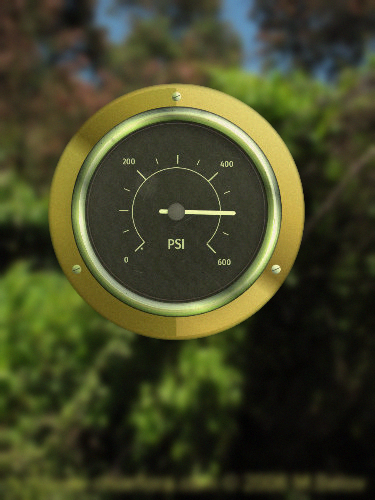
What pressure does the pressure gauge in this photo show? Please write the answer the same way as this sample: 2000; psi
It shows 500; psi
